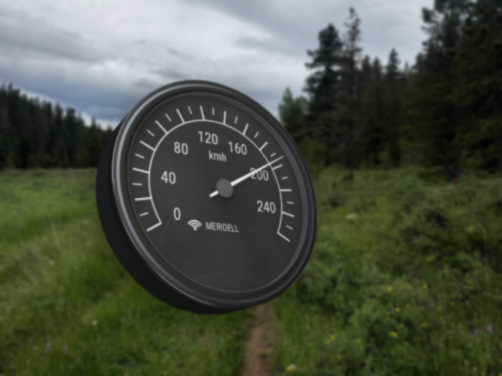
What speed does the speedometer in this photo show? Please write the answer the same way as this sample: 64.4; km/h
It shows 195; km/h
